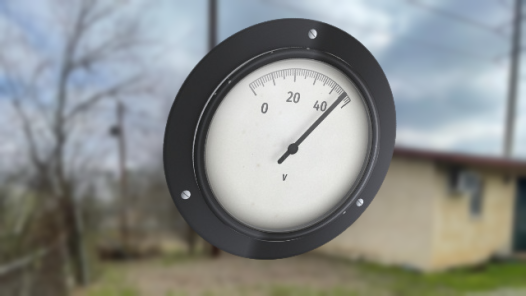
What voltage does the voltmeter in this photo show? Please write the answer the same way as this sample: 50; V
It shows 45; V
